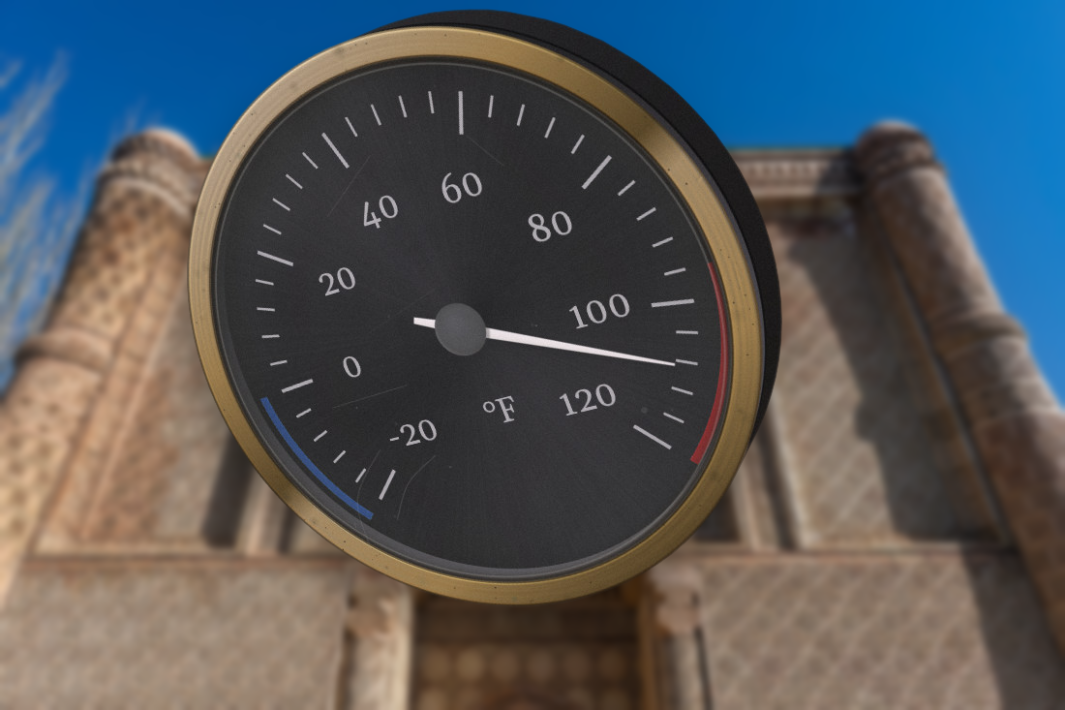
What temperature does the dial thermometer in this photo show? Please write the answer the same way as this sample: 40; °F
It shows 108; °F
